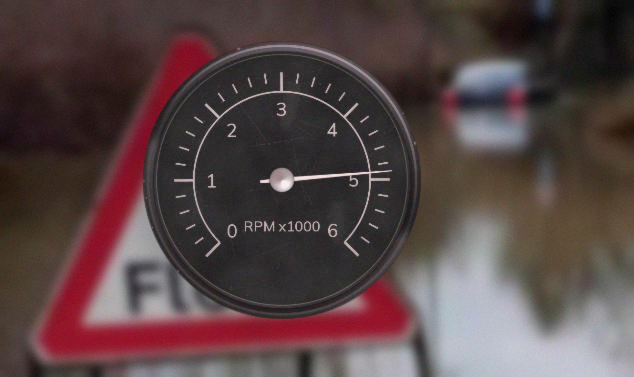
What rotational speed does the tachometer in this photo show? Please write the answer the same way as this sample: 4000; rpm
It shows 4900; rpm
